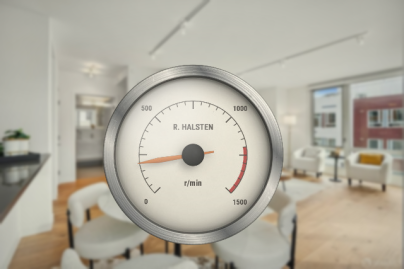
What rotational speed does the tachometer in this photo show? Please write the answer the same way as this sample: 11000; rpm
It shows 200; rpm
